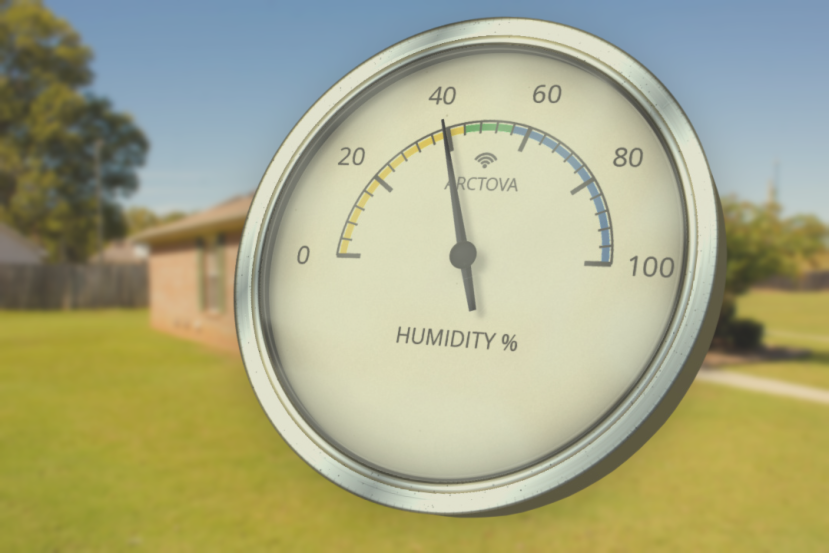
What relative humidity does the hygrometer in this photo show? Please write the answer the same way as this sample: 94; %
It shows 40; %
